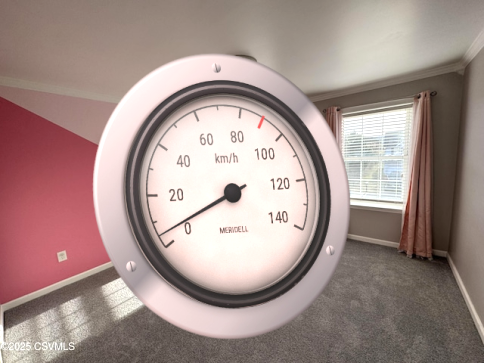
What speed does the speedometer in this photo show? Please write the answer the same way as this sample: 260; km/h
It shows 5; km/h
